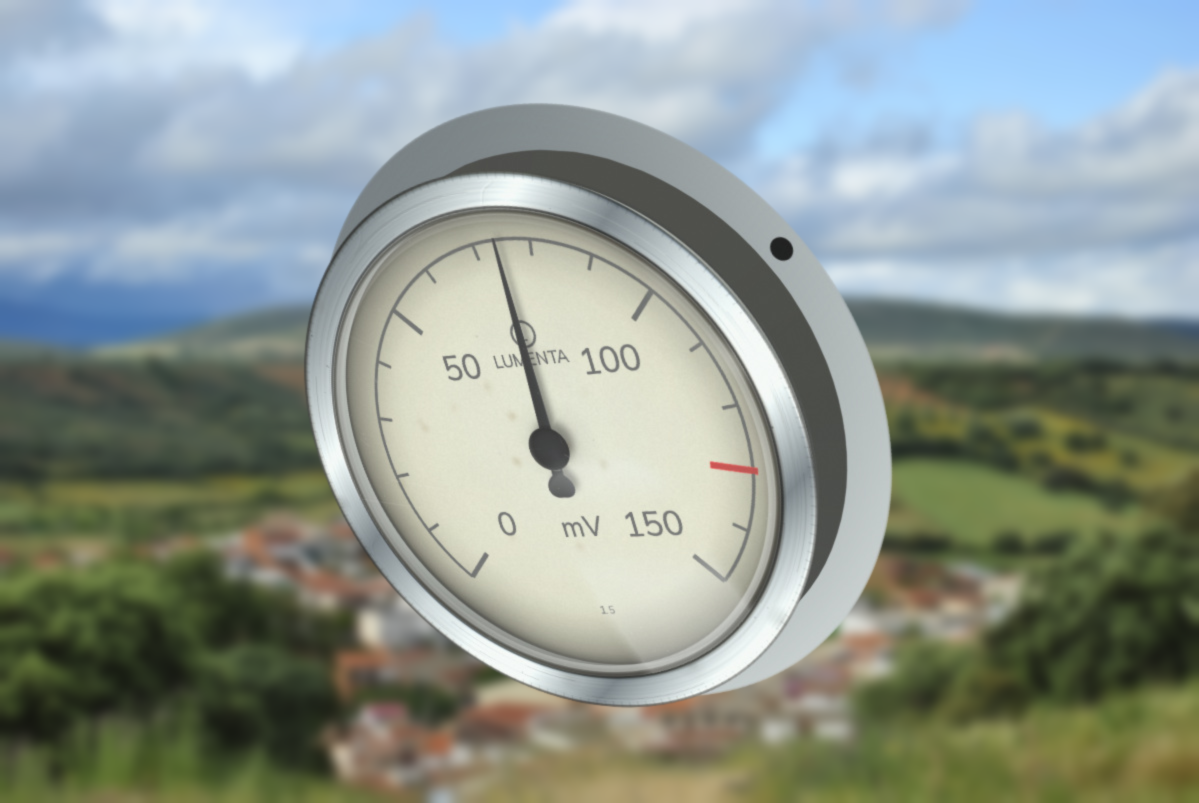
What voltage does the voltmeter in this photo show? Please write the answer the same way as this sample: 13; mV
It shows 75; mV
